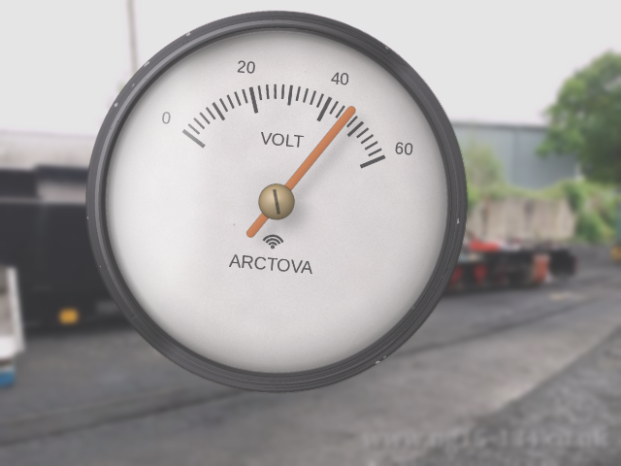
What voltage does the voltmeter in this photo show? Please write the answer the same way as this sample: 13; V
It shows 46; V
